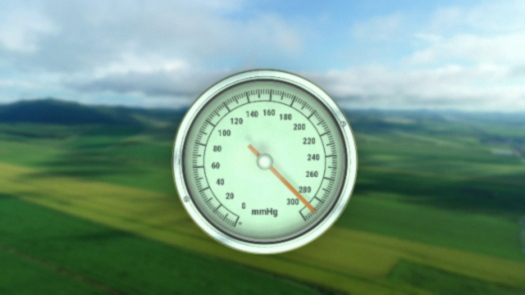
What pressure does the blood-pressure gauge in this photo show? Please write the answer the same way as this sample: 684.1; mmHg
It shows 290; mmHg
